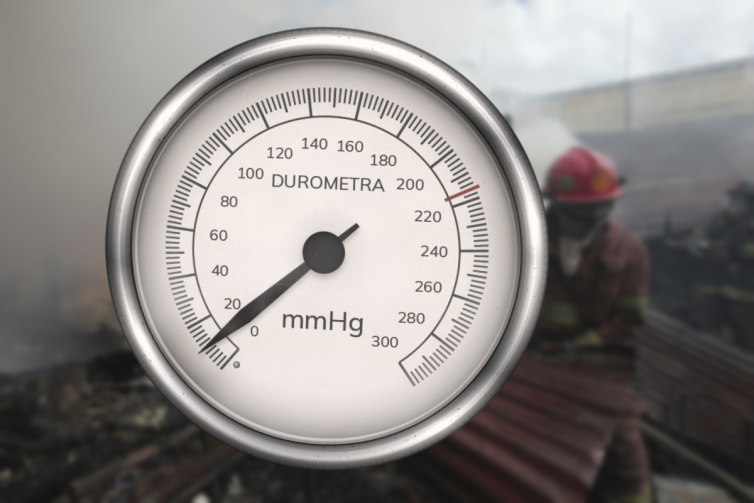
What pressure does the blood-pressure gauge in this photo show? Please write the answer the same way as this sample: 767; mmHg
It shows 10; mmHg
